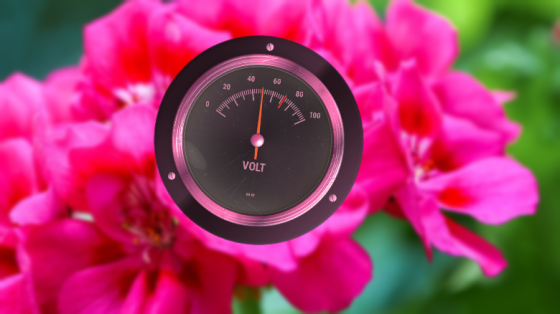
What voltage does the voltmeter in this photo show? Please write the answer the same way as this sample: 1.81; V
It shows 50; V
